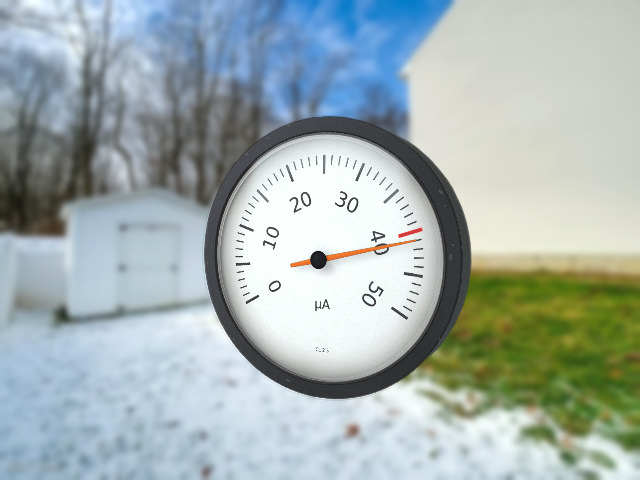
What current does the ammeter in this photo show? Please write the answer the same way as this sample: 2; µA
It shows 41; µA
